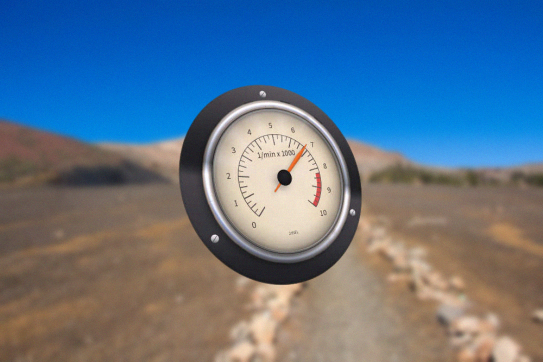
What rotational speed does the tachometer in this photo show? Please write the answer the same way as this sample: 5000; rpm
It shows 6750; rpm
